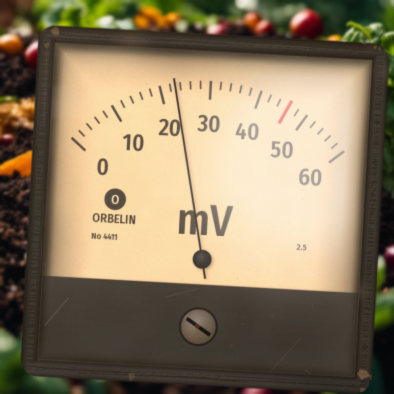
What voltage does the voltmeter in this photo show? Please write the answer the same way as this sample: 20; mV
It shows 23; mV
